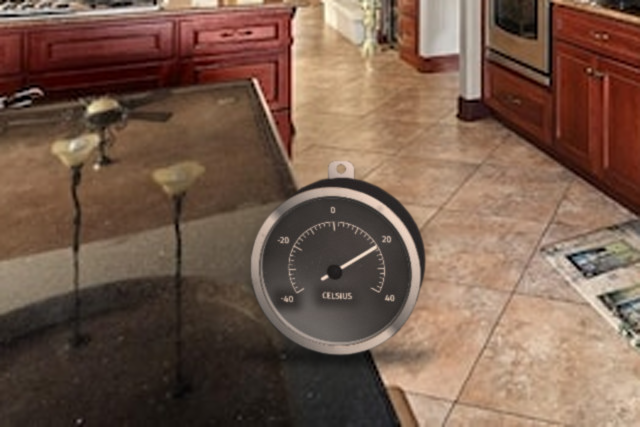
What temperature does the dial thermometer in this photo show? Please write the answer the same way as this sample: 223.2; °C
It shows 20; °C
